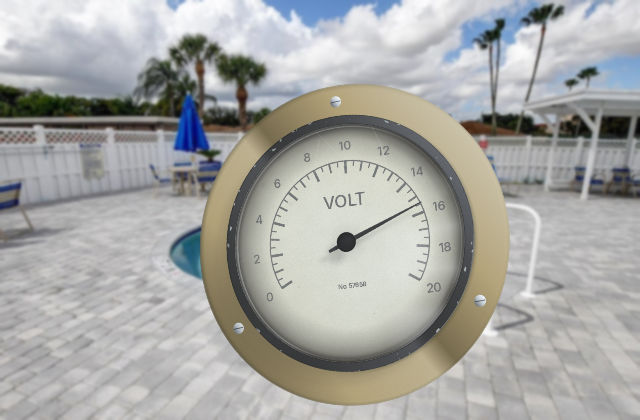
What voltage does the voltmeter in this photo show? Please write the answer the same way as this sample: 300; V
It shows 15.5; V
